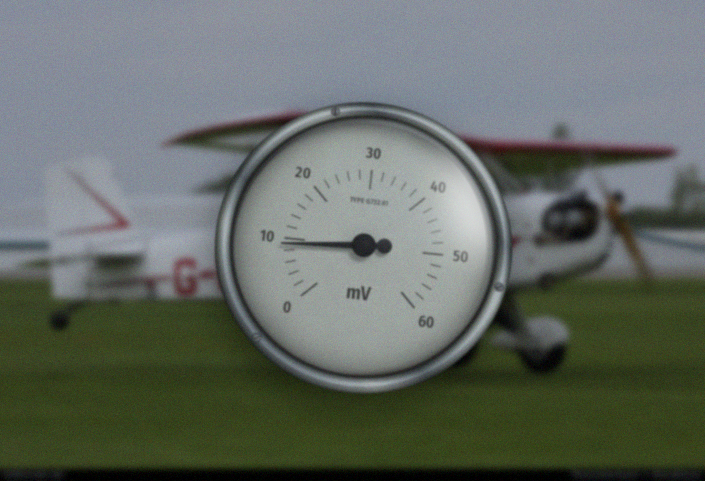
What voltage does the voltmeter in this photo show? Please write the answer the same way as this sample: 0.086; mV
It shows 9; mV
